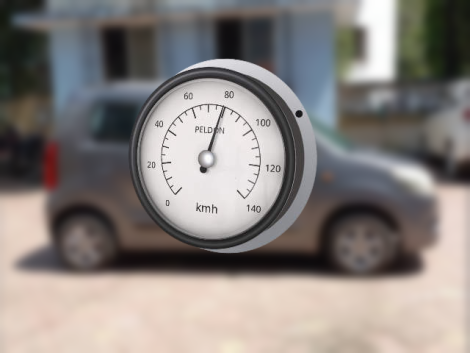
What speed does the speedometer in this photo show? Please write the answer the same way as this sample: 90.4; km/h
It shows 80; km/h
